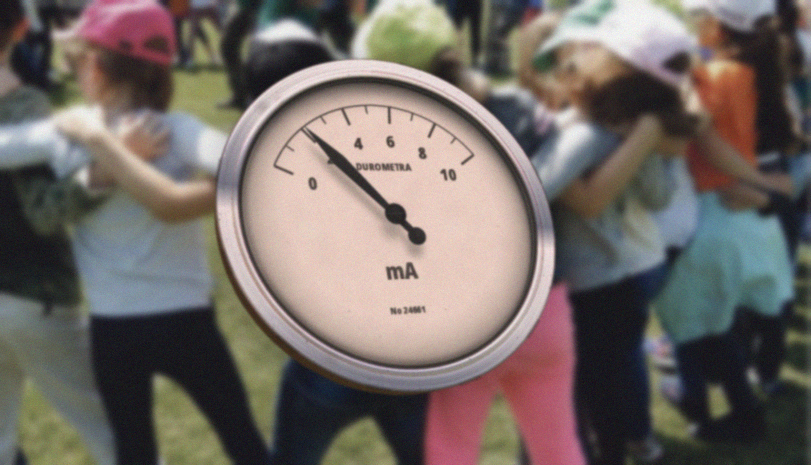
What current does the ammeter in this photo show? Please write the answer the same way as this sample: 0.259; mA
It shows 2; mA
